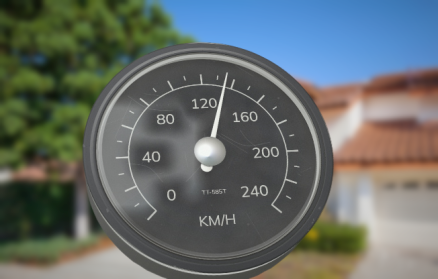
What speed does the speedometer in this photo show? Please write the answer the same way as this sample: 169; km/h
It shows 135; km/h
